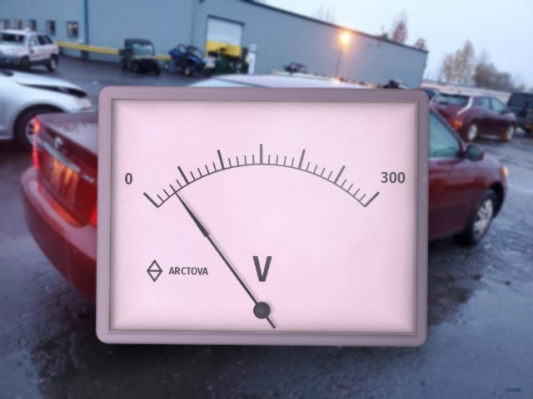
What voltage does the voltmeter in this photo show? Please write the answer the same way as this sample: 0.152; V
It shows 30; V
